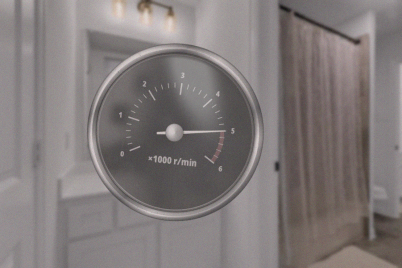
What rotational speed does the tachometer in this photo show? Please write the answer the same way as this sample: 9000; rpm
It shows 5000; rpm
